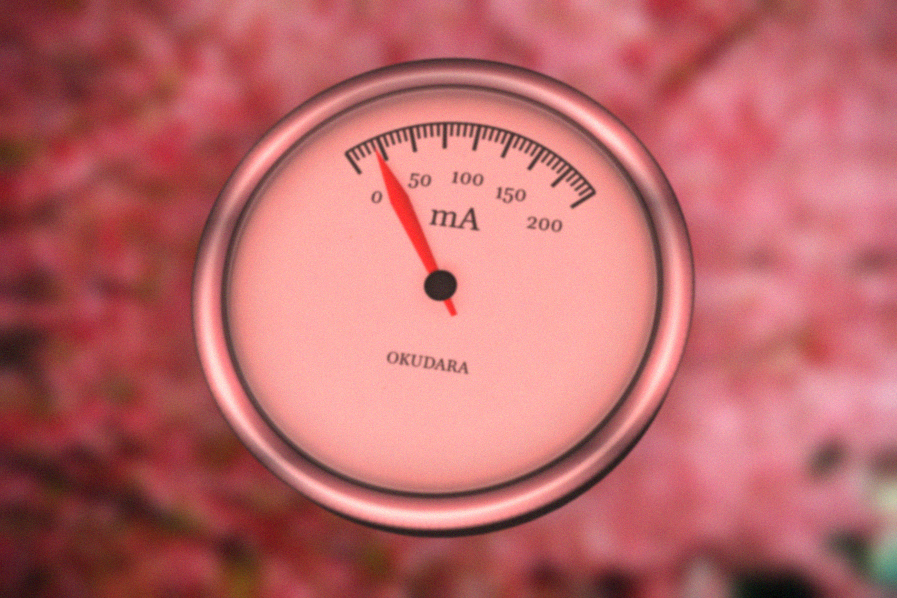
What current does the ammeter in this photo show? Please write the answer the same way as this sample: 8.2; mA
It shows 20; mA
